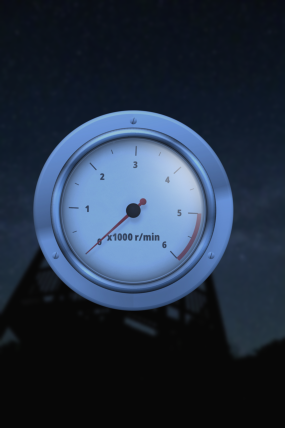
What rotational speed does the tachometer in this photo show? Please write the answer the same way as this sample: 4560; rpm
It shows 0; rpm
